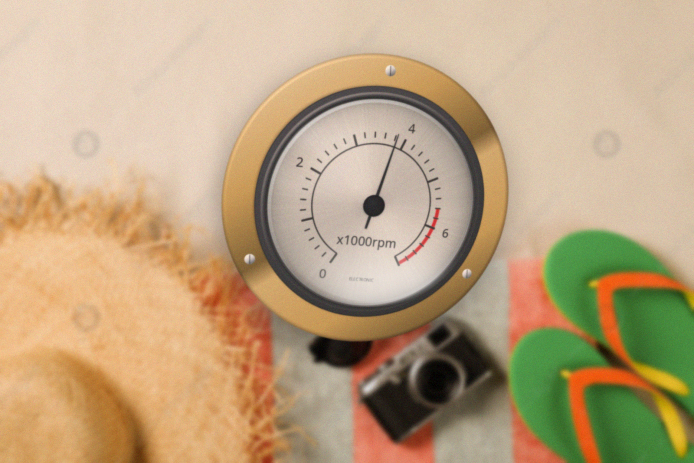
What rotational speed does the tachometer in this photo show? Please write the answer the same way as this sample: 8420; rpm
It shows 3800; rpm
